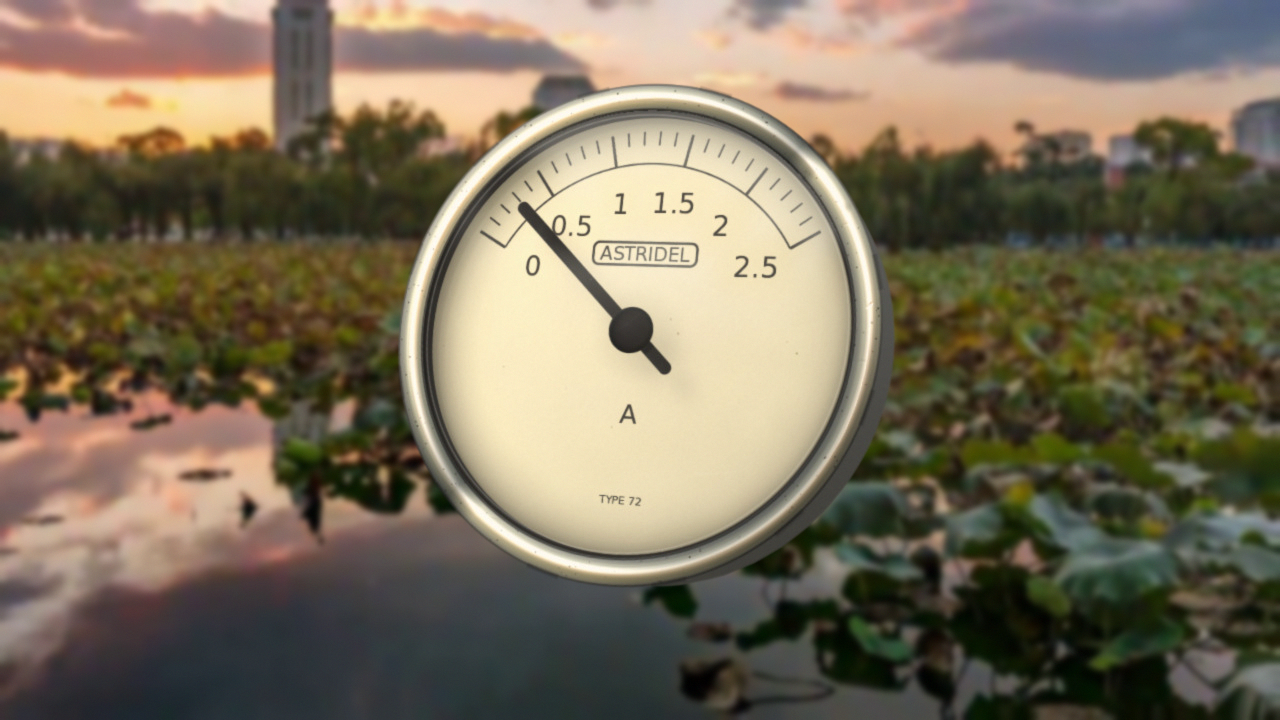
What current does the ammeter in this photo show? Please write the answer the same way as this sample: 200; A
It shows 0.3; A
